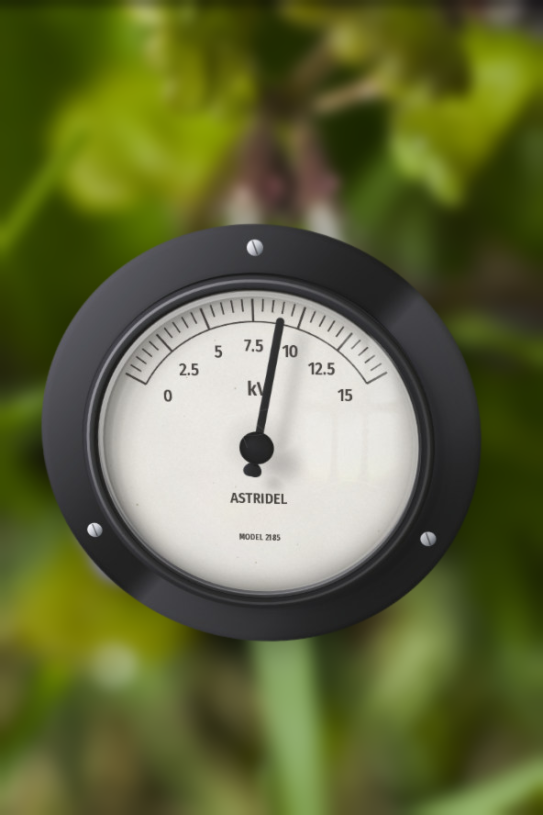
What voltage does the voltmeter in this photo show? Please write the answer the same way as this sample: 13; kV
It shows 9; kV
